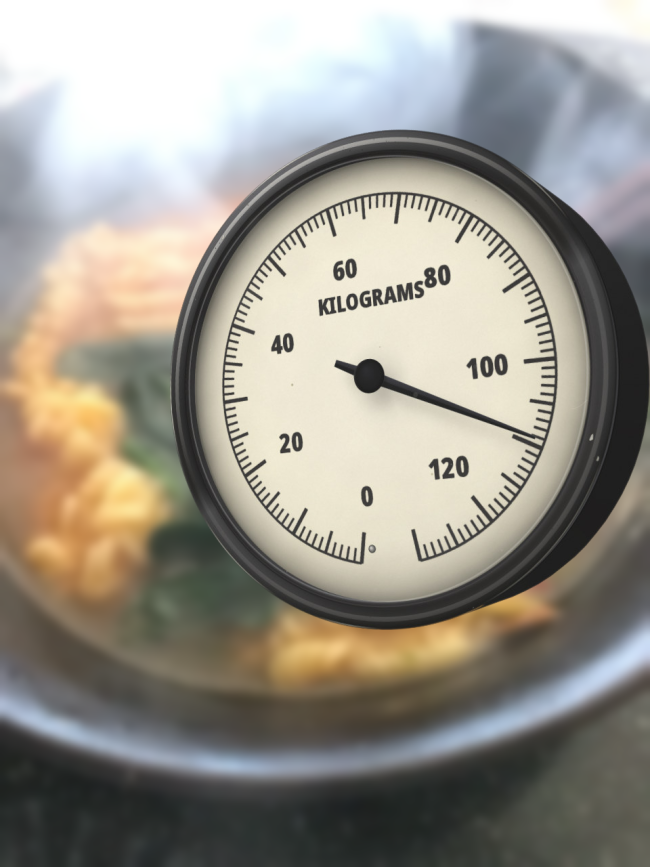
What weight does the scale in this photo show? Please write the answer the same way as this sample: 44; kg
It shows 109; kg
